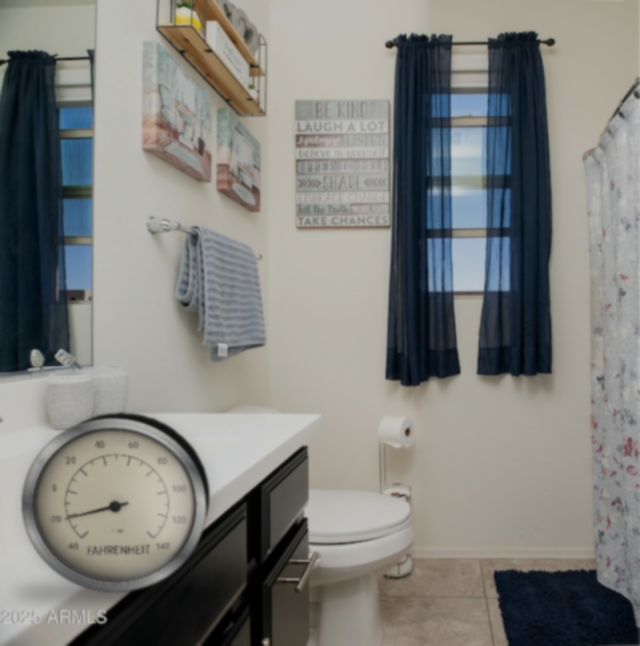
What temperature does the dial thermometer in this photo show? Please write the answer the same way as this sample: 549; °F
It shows -20; °F
